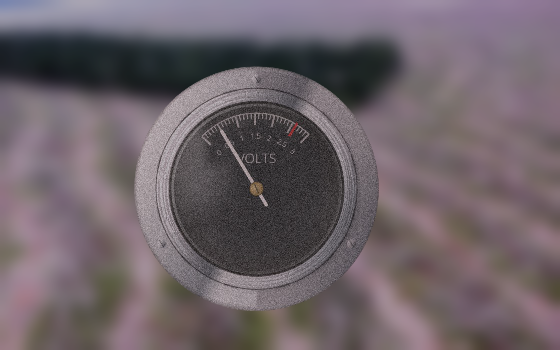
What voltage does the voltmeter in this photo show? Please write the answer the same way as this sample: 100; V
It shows 0.5; V
